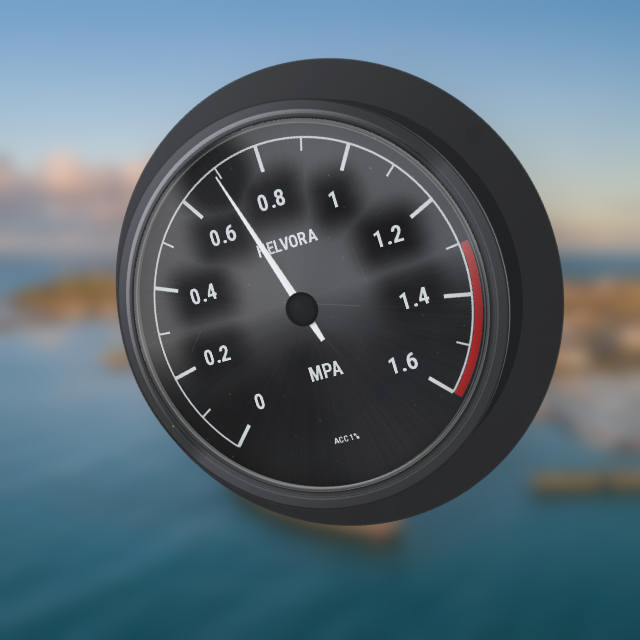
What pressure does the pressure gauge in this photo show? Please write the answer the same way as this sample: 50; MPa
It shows 0.7; MPa
